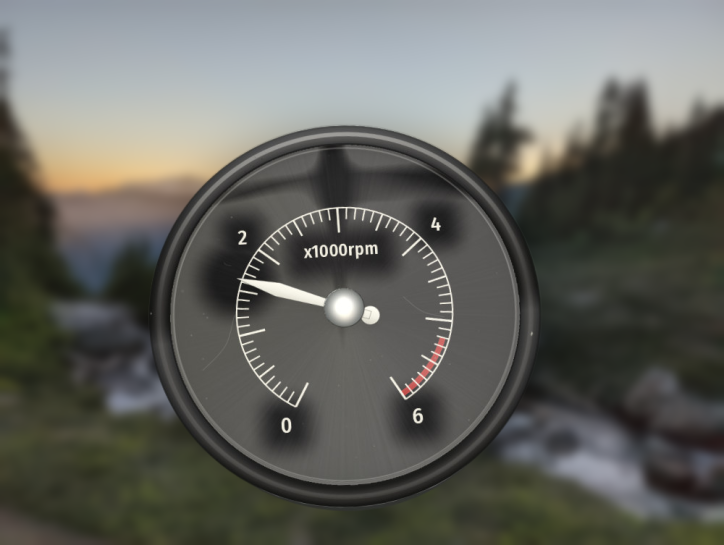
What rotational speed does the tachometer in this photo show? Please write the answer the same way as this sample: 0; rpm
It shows 1600; rpm
